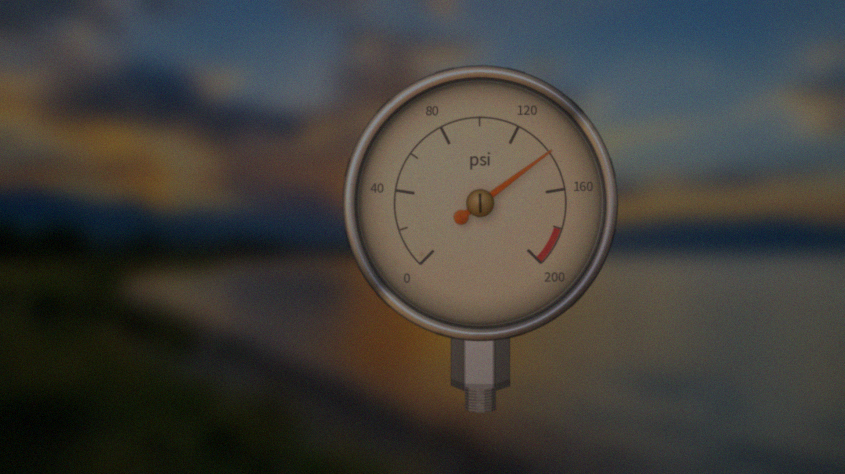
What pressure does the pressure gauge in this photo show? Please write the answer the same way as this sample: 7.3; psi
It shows 140; psi
